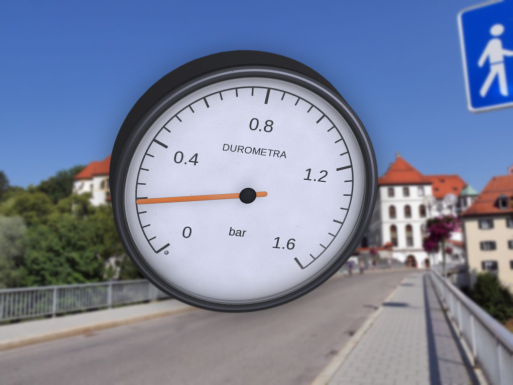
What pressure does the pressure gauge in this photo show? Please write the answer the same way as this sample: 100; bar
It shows 0.2; bar
